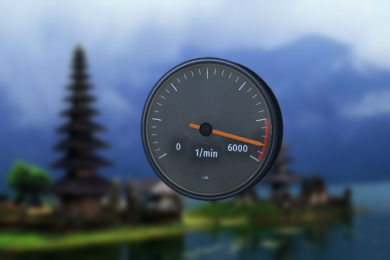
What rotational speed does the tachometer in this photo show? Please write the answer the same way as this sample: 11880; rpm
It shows 5600; rpm
